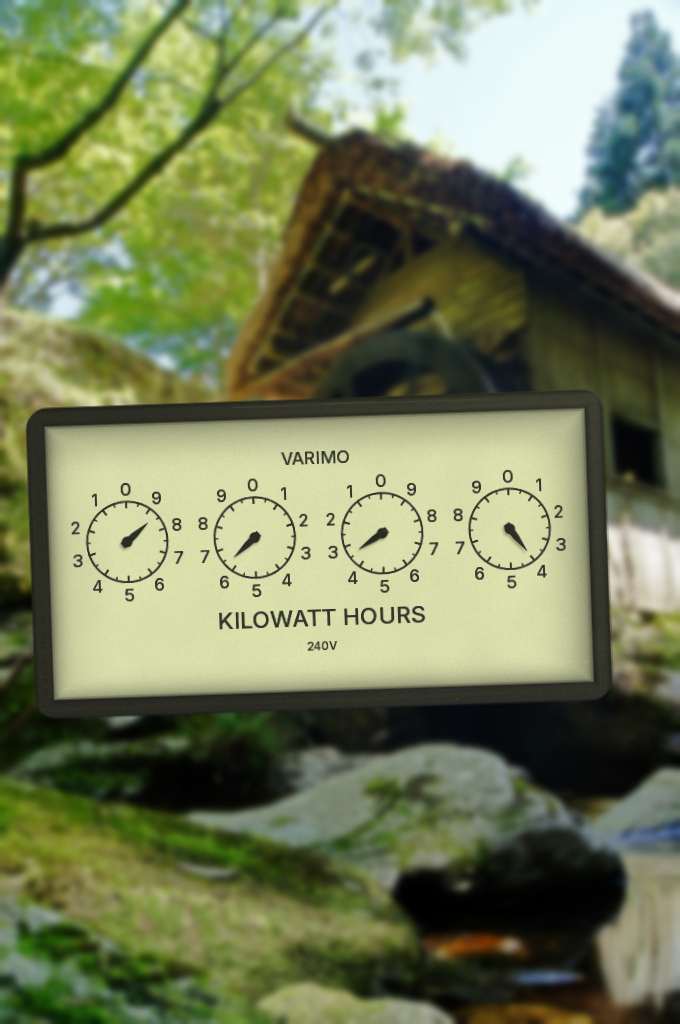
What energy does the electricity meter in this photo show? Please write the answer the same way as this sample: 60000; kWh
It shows 8634; kWh
